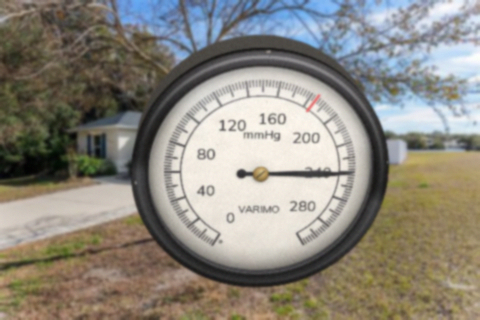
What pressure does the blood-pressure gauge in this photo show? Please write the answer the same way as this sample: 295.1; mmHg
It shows 240; mmHg
